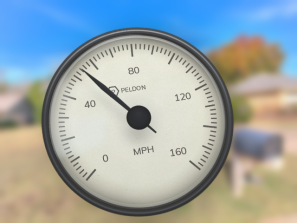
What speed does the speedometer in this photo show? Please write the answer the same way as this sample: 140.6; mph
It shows 54; mph
